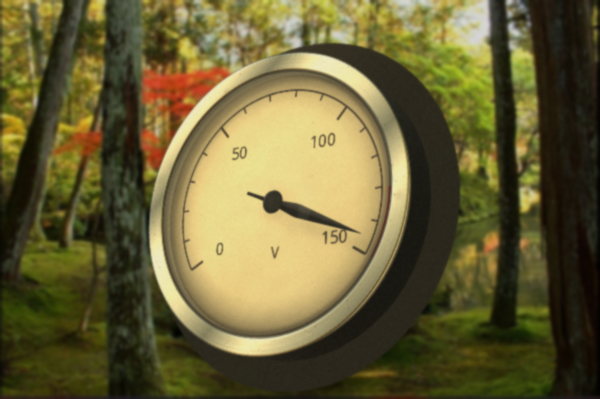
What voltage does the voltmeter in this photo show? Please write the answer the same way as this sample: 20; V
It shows 145; V
